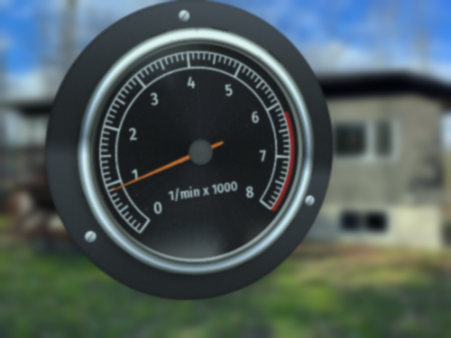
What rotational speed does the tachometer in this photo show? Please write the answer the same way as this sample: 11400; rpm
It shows 900; rpm
